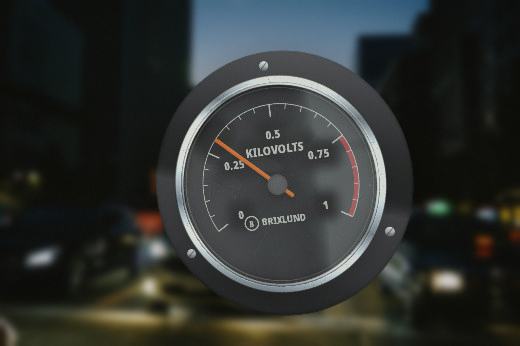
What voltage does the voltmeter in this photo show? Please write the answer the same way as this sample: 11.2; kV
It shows 0.3; kV
